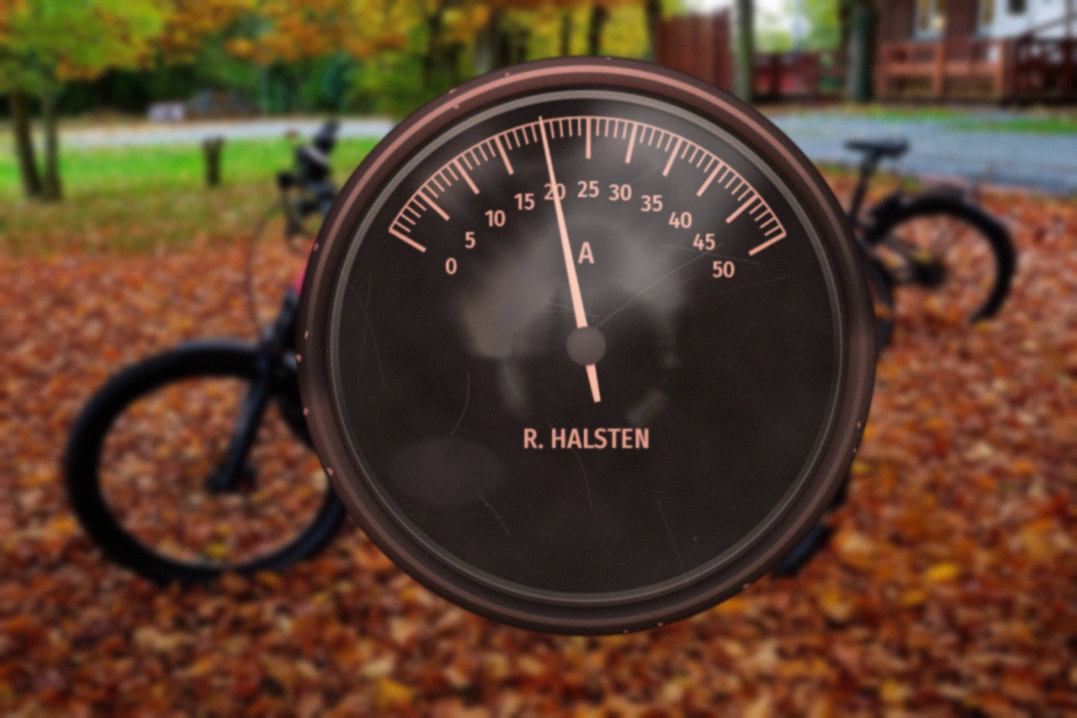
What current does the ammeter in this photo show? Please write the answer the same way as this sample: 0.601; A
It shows 20; A
